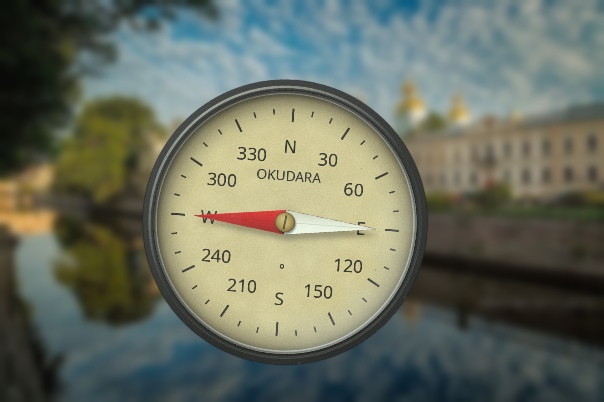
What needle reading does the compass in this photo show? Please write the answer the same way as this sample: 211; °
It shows 270; °
